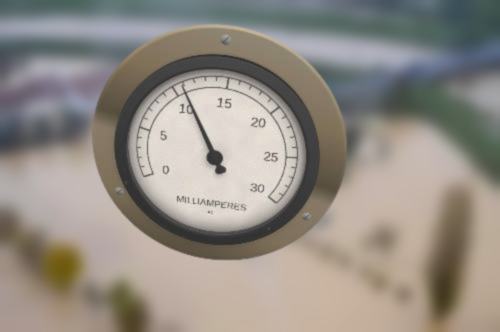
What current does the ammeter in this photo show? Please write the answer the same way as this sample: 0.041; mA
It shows 11; mA
